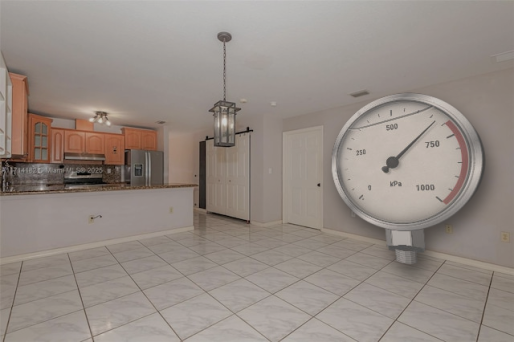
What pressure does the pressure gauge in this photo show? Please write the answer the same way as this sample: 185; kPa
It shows 675; kPa
